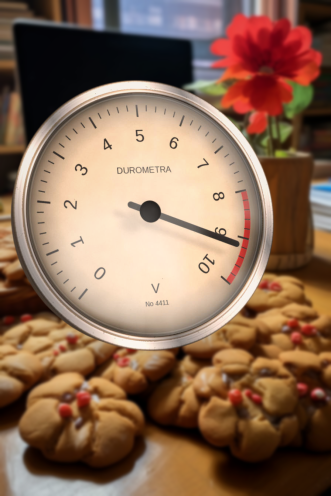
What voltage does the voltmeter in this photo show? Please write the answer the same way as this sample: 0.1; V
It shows 9.2; V
